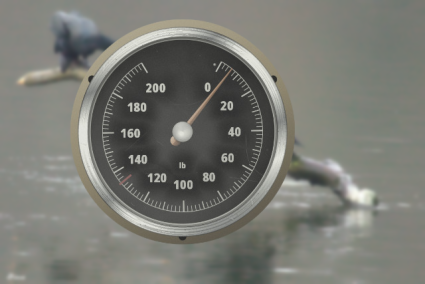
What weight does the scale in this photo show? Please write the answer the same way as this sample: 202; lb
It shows 6; lb
